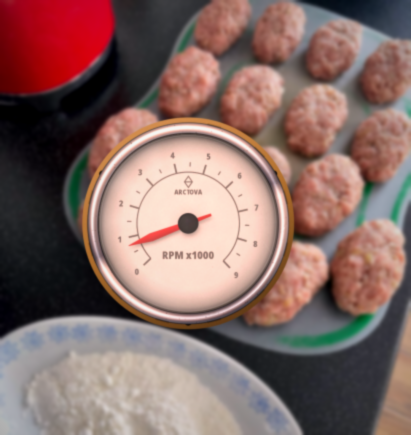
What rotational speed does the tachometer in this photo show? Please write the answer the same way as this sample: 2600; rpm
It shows 750; rpm
